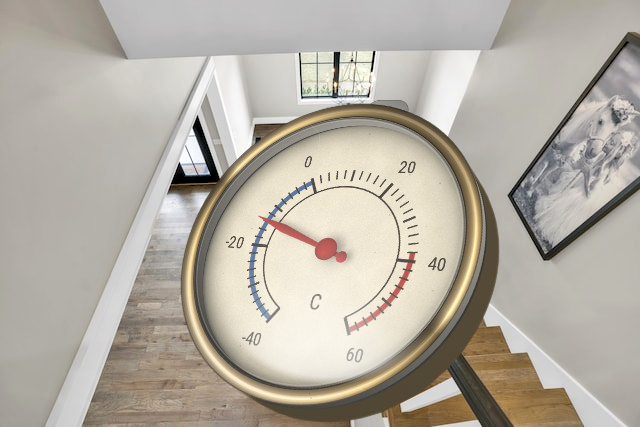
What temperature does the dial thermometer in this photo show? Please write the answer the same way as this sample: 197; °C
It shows -14; °C
